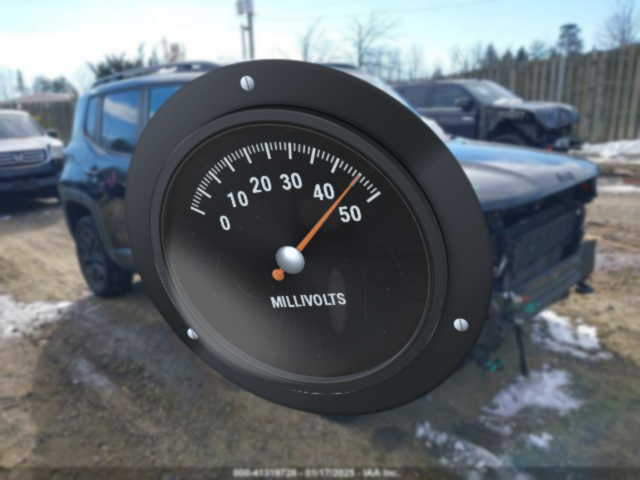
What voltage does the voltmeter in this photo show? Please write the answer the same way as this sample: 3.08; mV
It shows 45; mV
